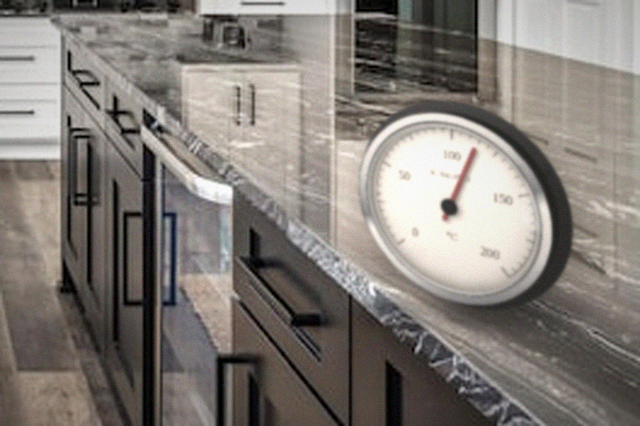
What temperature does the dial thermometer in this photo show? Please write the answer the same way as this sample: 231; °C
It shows 115; °C
